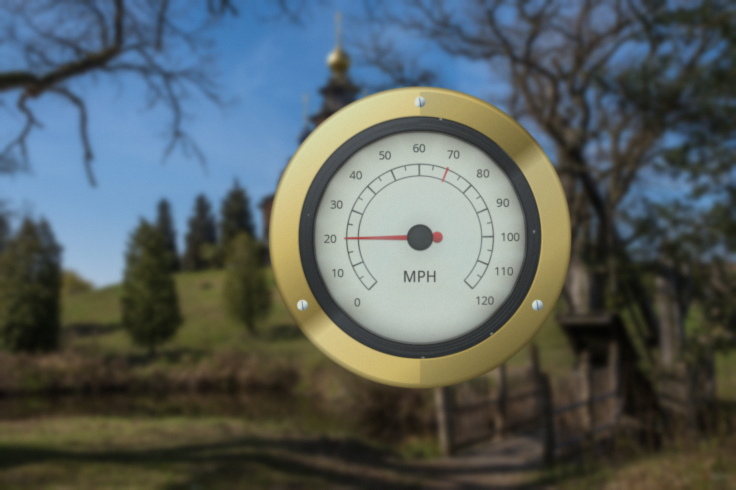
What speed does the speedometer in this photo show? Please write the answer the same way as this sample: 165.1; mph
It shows 20; mph
